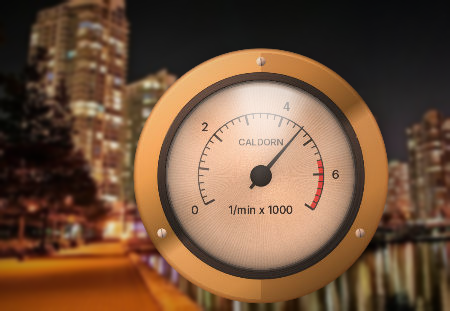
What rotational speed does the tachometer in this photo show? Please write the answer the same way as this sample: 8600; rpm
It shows 4600; rpm
